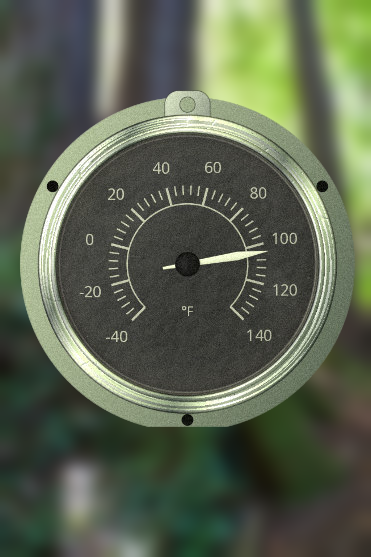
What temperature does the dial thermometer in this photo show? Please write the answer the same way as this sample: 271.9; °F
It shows 104; °F
